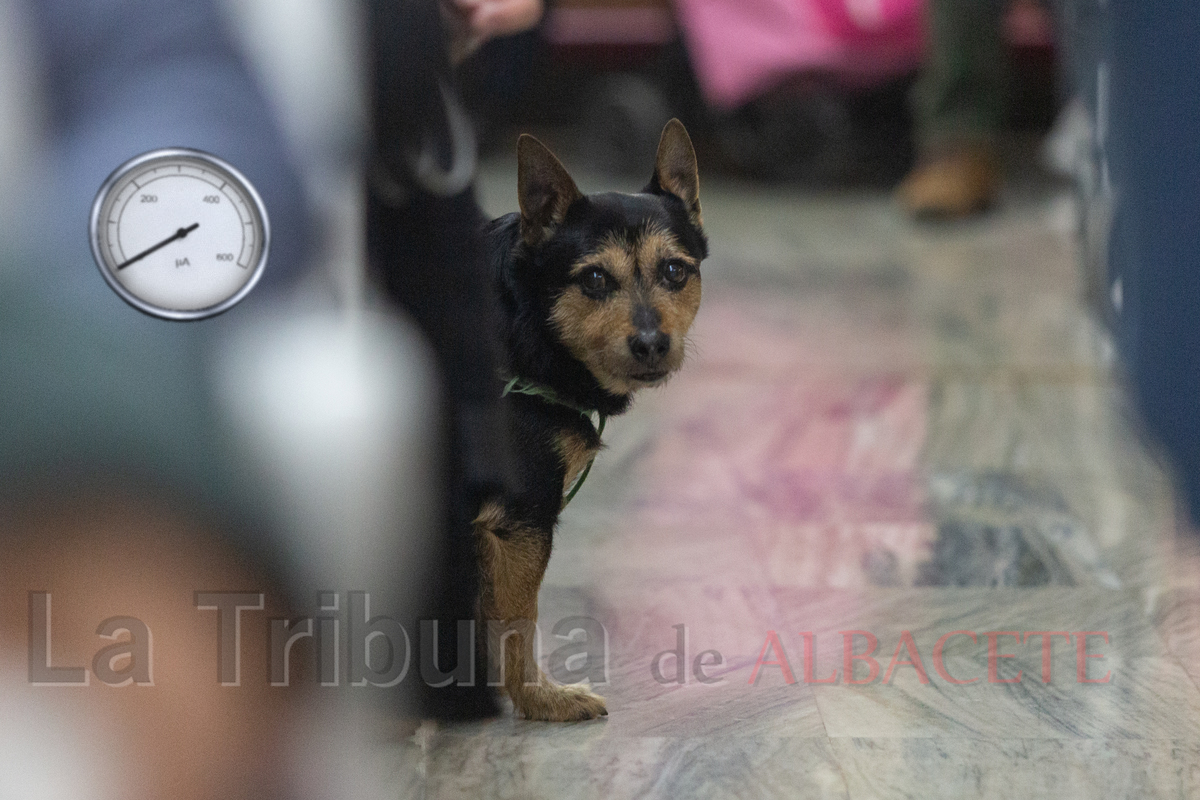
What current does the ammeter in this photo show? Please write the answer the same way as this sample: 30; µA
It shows 0; µA
